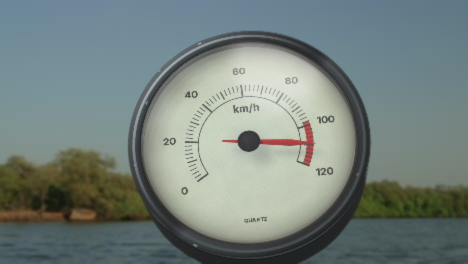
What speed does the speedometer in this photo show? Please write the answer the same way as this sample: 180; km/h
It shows 110; km/h
